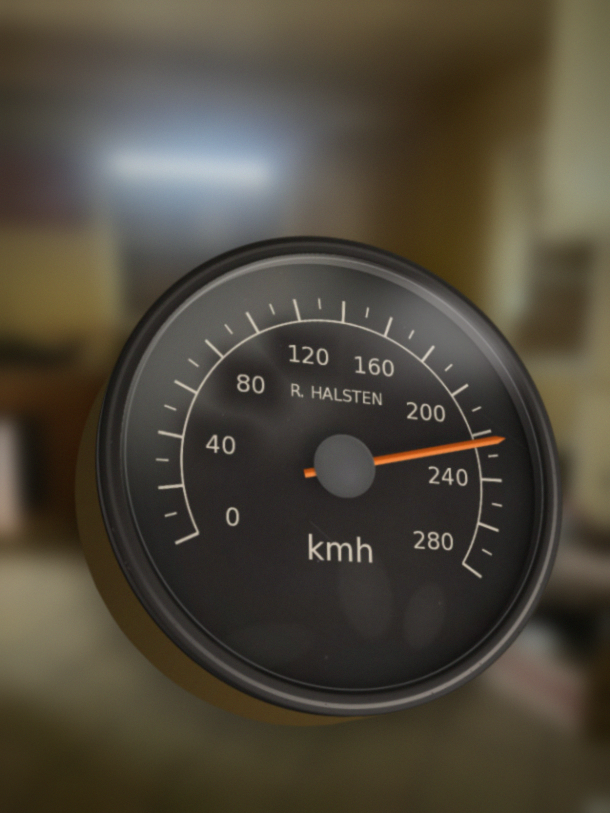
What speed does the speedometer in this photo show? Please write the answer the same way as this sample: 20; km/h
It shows 225; km/h
